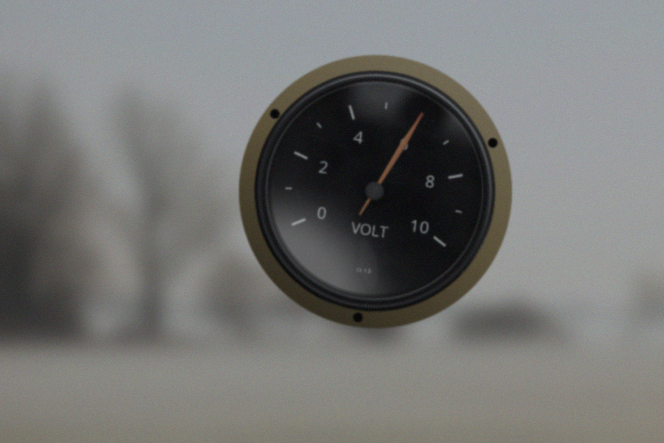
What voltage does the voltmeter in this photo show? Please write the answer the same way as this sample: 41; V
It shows 6; V
